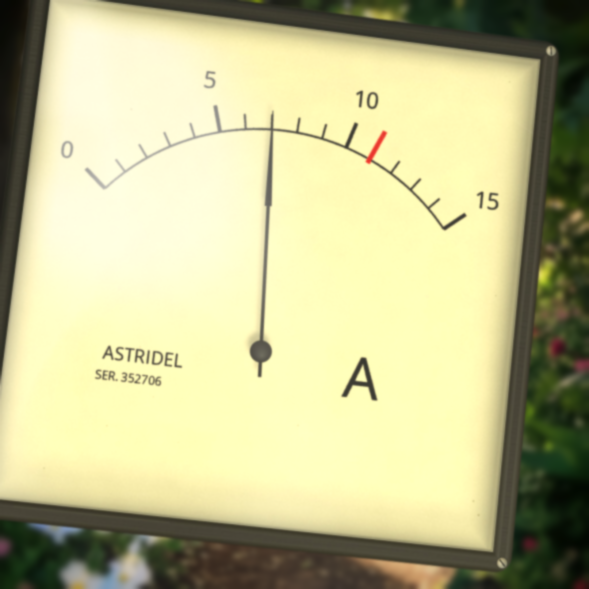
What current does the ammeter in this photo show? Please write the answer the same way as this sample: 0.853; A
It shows 7; A
